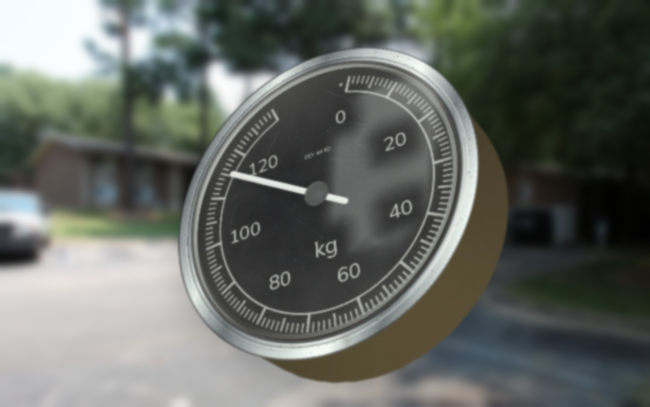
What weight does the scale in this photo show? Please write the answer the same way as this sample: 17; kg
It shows 115; kg
